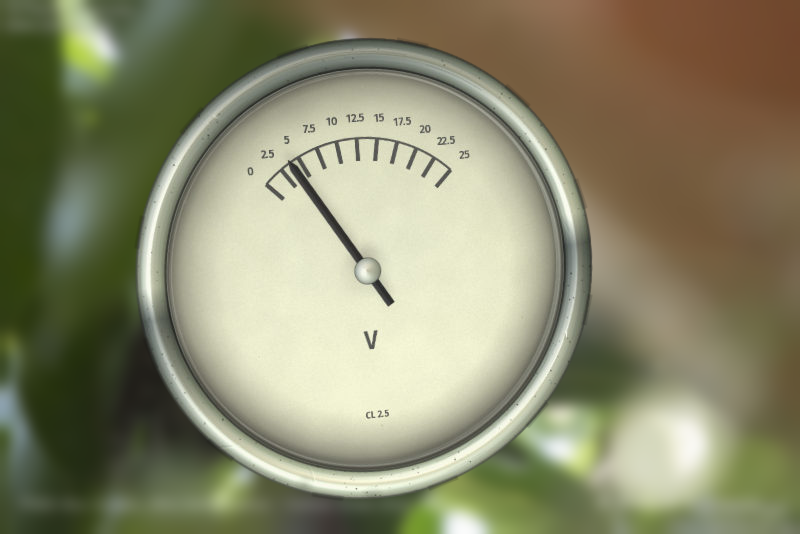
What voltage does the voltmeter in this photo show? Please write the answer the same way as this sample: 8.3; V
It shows 3.75; V
